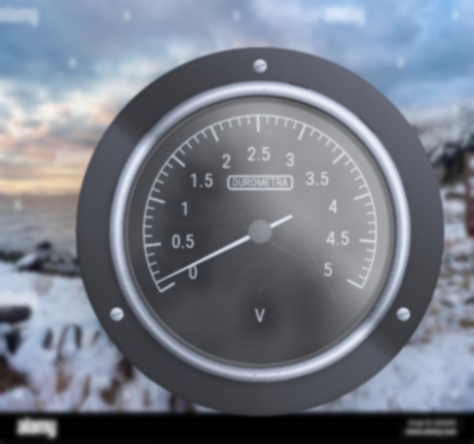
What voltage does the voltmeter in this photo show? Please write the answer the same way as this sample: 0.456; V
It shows 0.1; V
